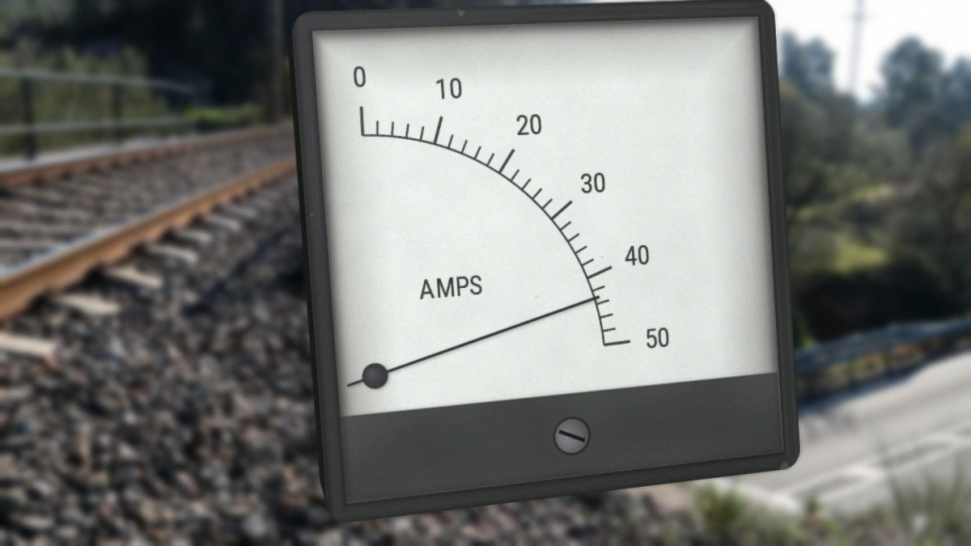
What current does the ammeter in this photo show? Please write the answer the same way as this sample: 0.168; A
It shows 43; A
